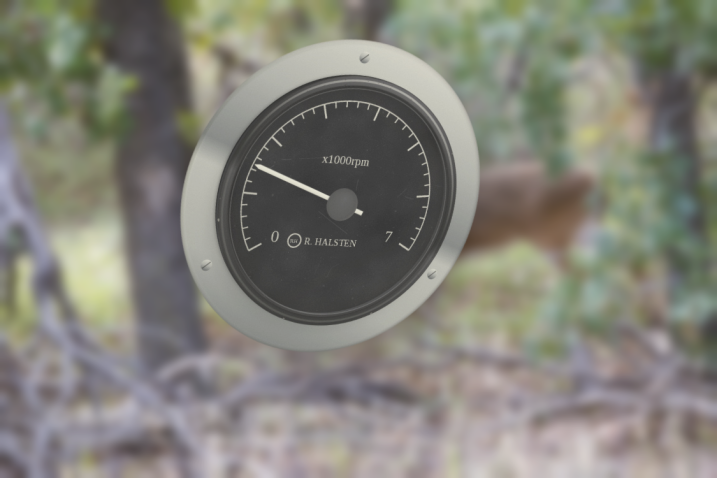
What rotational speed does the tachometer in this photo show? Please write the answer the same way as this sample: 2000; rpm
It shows 1500; rpm
